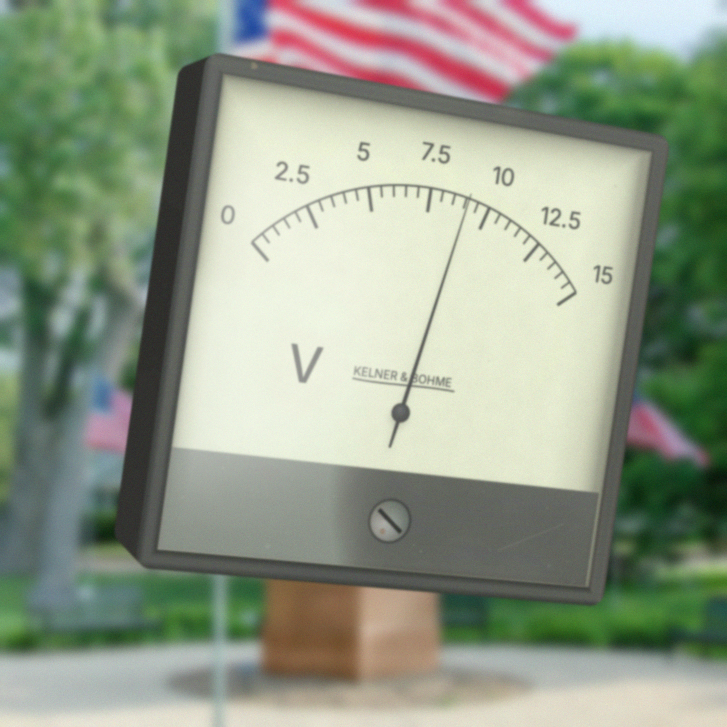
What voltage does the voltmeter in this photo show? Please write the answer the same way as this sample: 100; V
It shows 9; V
